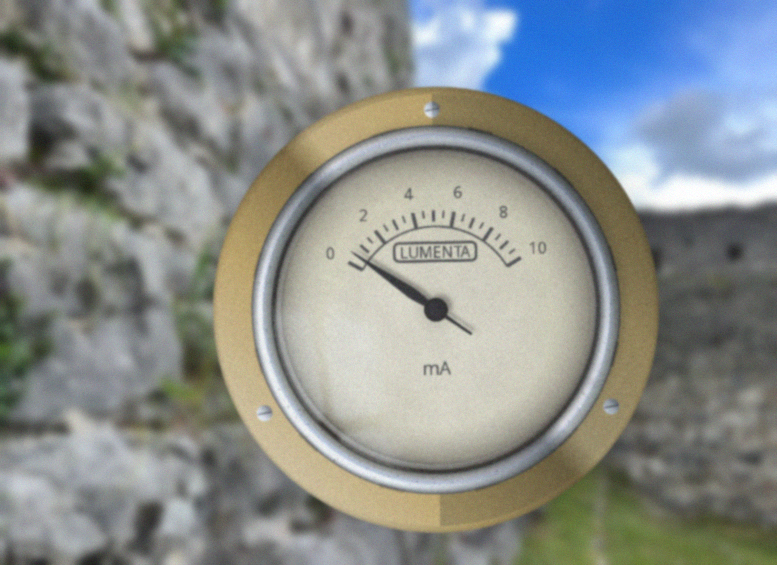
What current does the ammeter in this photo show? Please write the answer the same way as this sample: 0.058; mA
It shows 0.5; mA
